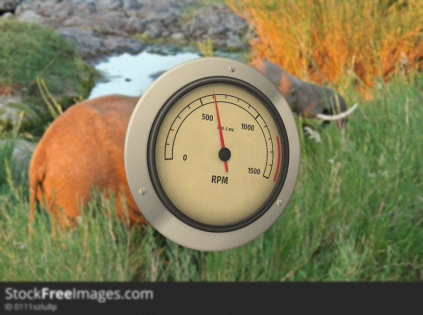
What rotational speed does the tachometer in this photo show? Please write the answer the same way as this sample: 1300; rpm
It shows 600; rpm
